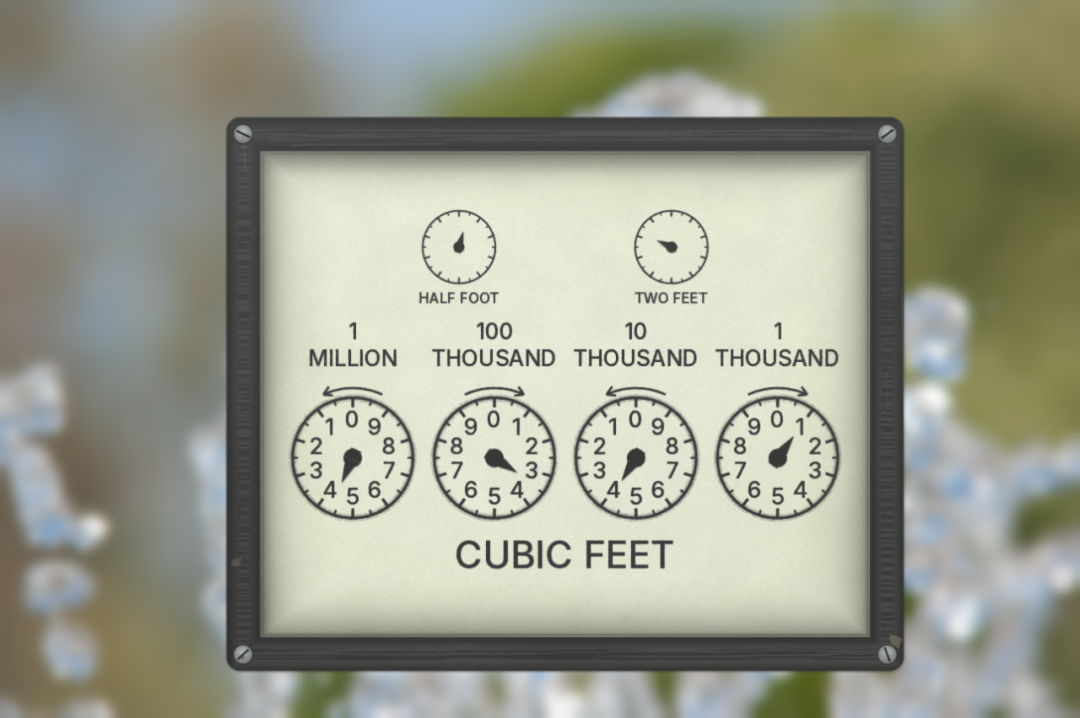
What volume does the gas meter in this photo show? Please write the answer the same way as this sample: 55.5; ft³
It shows 434100; ft³
